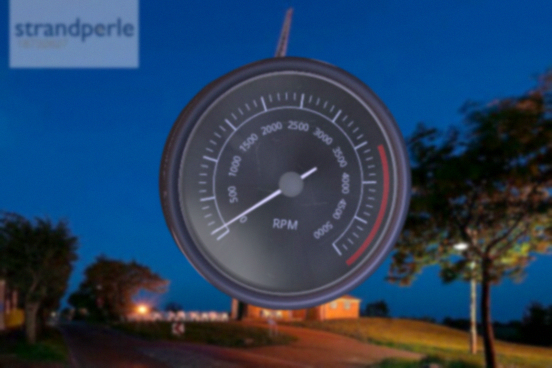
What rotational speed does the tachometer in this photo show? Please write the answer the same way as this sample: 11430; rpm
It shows 100; rpm
